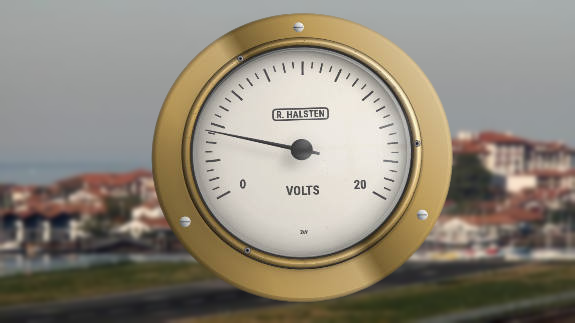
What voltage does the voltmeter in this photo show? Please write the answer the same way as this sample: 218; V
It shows 3.5; V
